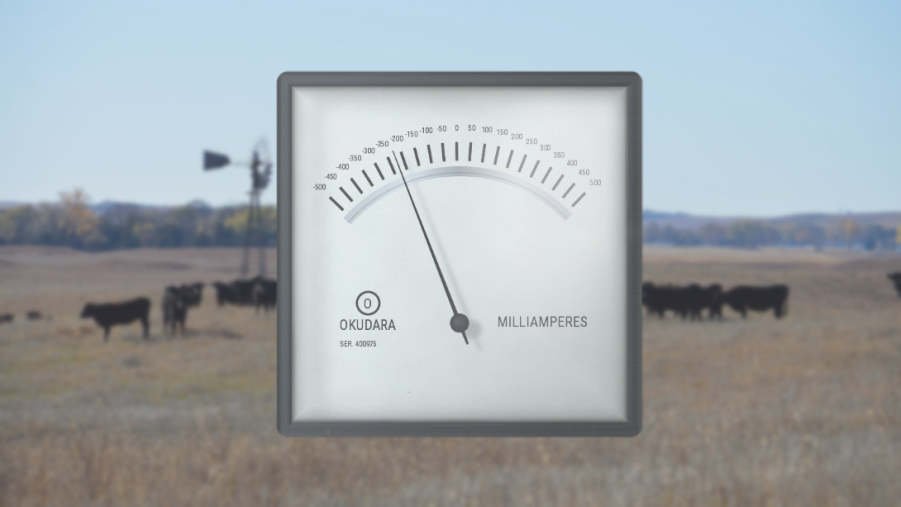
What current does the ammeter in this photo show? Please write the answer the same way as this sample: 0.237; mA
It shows -225; mA
